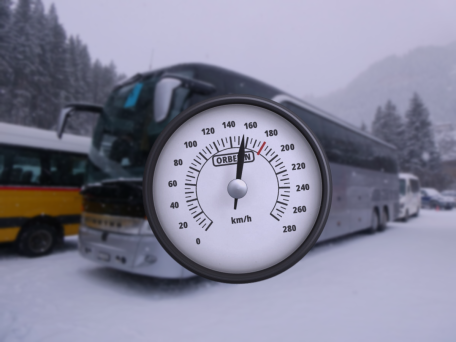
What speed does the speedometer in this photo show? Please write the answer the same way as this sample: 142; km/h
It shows 155; km/h
